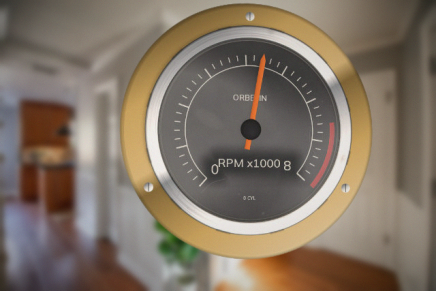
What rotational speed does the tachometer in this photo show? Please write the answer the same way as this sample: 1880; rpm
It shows 4400; rpm
